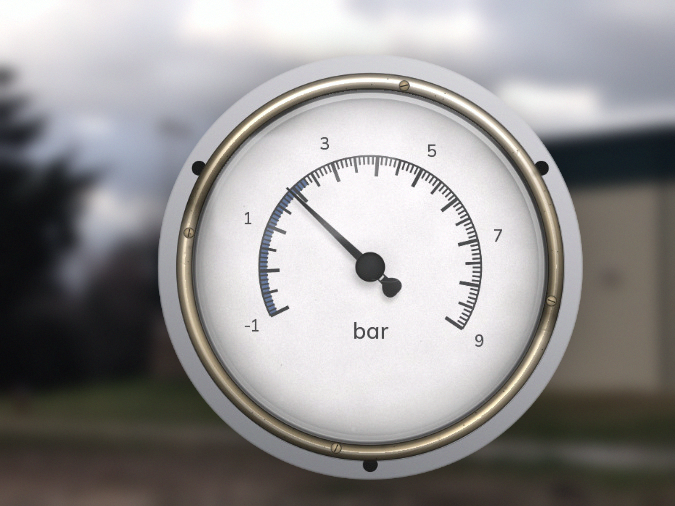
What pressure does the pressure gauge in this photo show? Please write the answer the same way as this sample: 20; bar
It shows 1.9; bar
